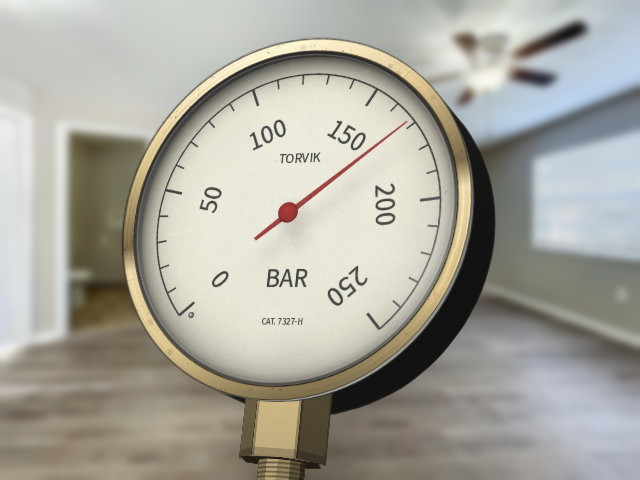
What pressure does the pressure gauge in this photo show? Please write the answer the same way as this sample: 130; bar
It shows 170; bar
